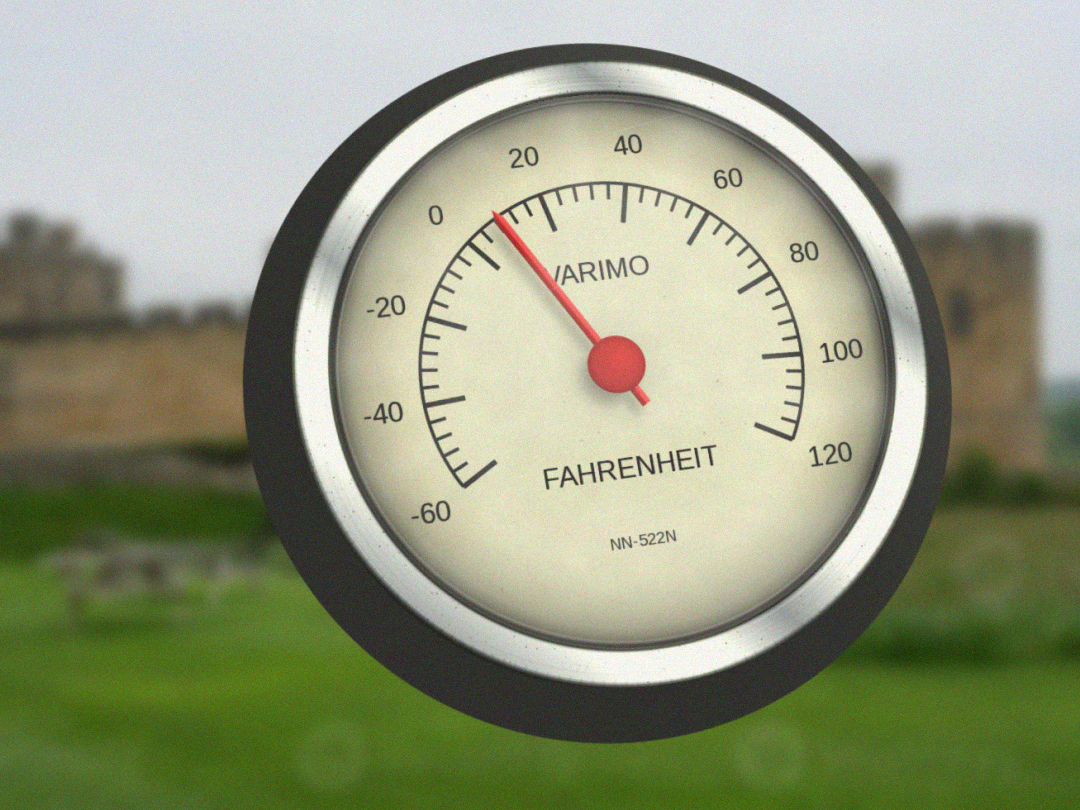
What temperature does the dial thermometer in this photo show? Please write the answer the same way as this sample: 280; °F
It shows 8; °F
